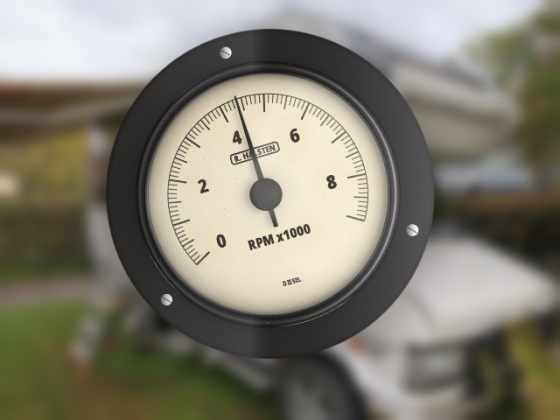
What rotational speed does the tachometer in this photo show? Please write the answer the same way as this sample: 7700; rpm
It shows 4400; rpm
